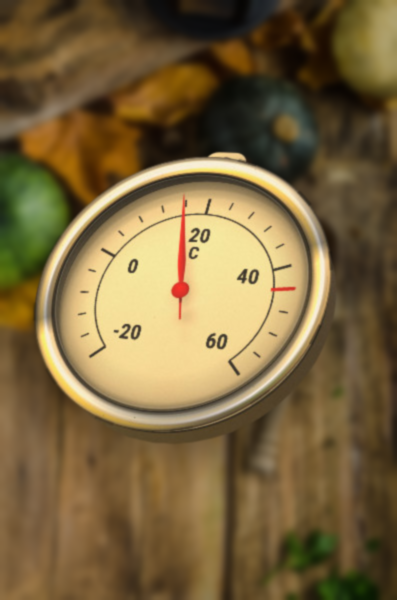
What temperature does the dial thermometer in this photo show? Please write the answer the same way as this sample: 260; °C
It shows 16; °C
